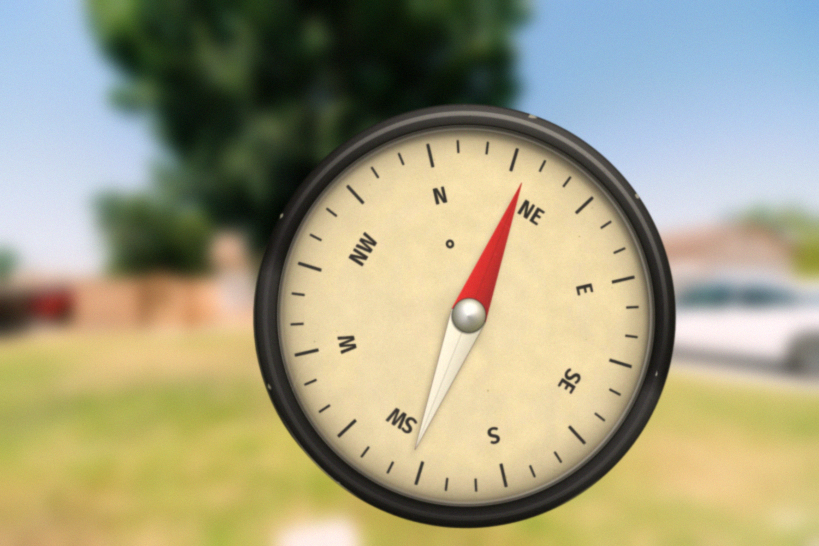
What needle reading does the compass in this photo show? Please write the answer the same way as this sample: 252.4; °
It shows 35; °
